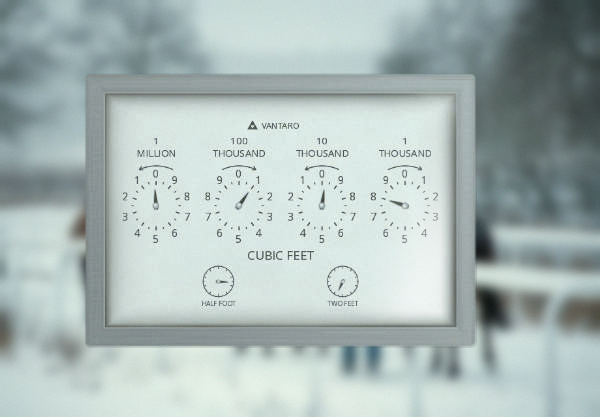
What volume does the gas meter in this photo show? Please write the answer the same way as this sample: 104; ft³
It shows 9800; ft³
